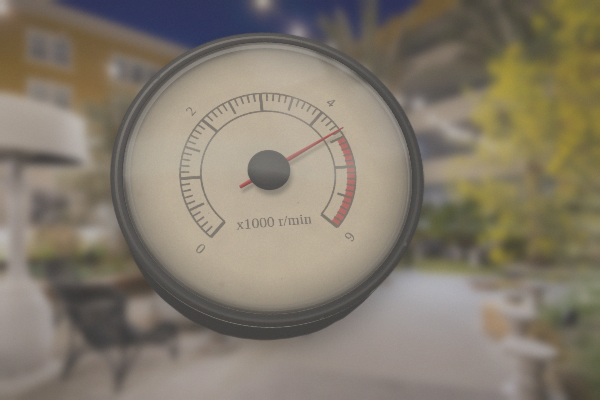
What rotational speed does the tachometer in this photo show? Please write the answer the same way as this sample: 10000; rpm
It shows 4400; rpm
